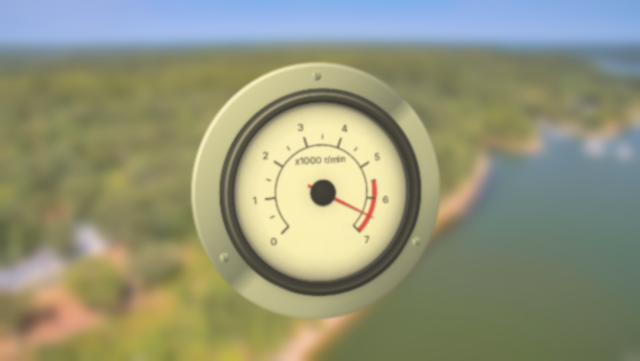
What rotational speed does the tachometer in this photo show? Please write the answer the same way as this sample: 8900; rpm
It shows 6500; rpm
